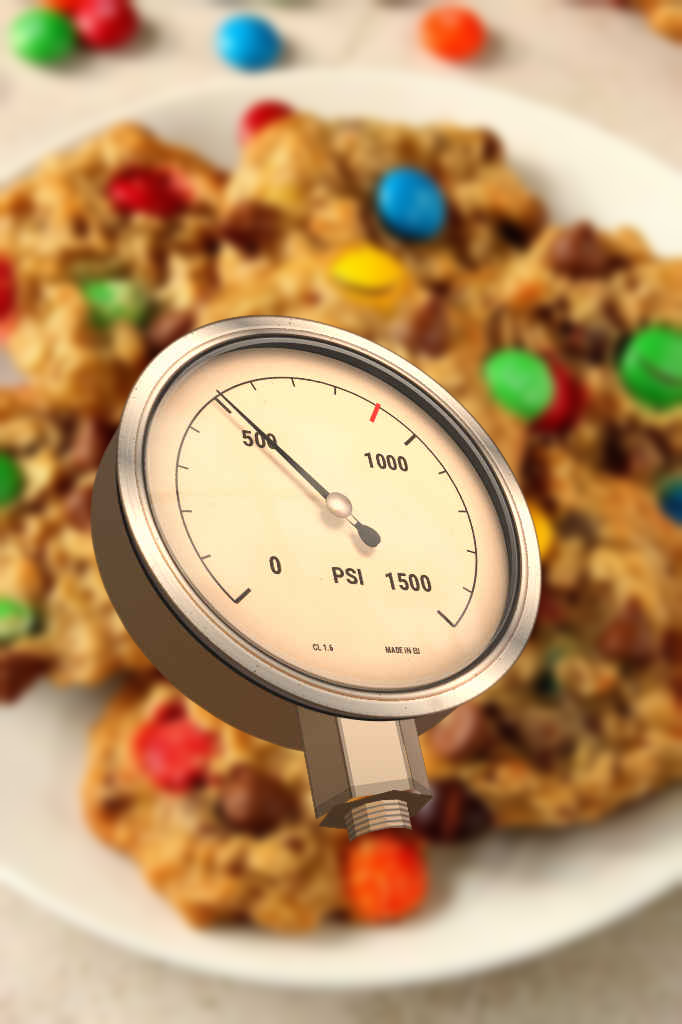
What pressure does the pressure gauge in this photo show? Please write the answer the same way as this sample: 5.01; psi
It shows 500; psi
